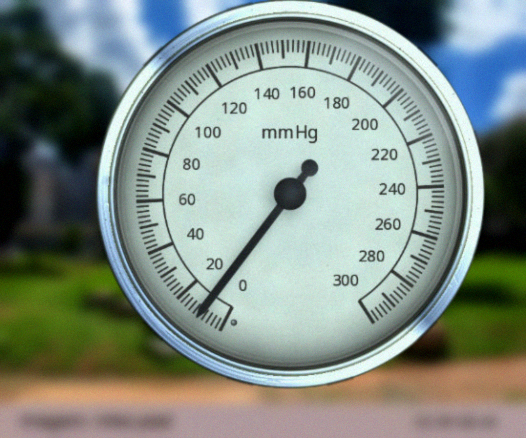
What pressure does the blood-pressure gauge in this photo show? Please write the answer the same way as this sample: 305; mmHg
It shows 10; mmHg
